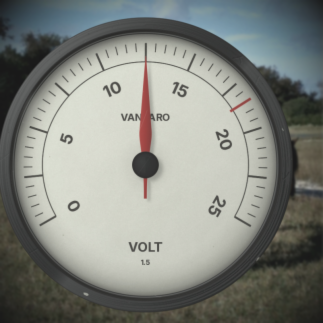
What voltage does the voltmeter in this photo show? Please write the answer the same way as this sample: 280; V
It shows 12.5; V
